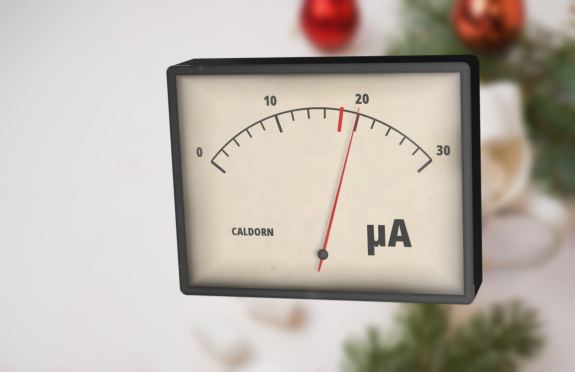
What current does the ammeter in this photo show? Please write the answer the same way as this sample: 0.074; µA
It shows 20; µA
